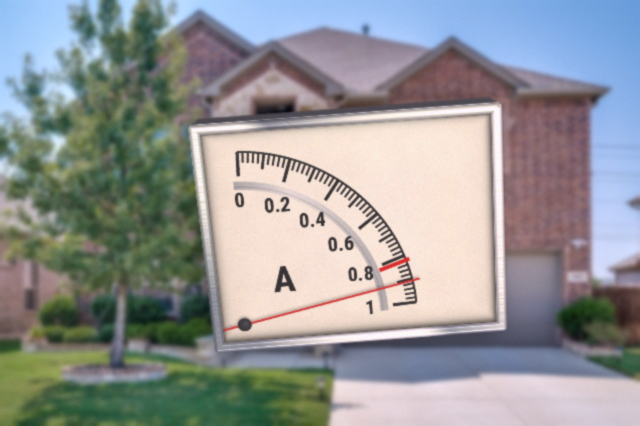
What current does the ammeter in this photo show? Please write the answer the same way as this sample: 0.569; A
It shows 0.9; A
